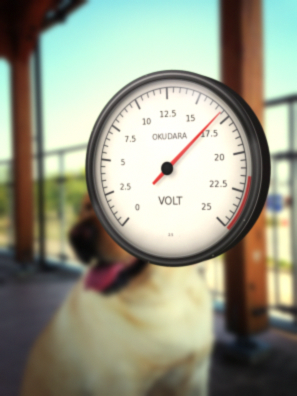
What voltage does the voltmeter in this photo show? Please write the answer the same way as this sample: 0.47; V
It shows 17; V
